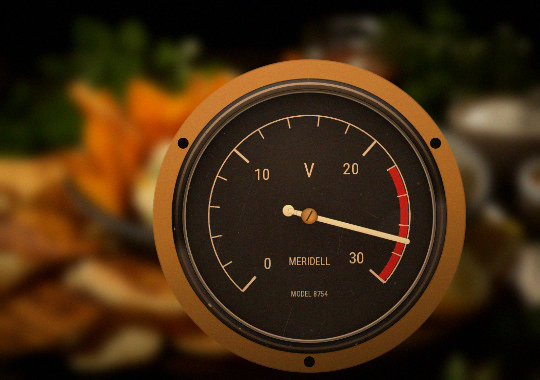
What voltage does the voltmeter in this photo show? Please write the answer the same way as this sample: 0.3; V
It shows 27; V
